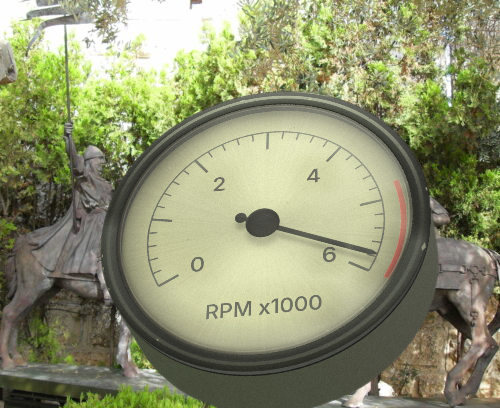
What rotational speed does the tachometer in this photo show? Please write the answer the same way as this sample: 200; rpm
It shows 5800; rpm
